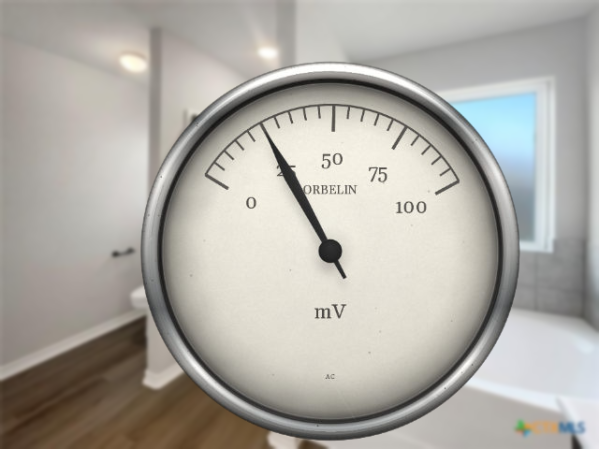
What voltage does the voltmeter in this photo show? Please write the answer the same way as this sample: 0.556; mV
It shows 25; mV
